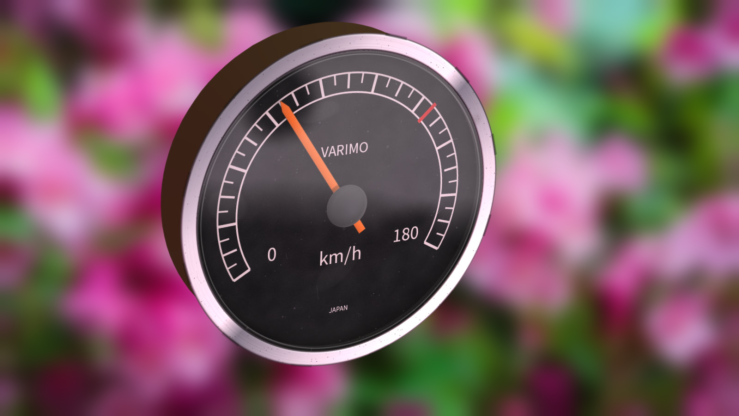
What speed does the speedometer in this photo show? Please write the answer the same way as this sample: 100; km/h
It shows 65; km/h
